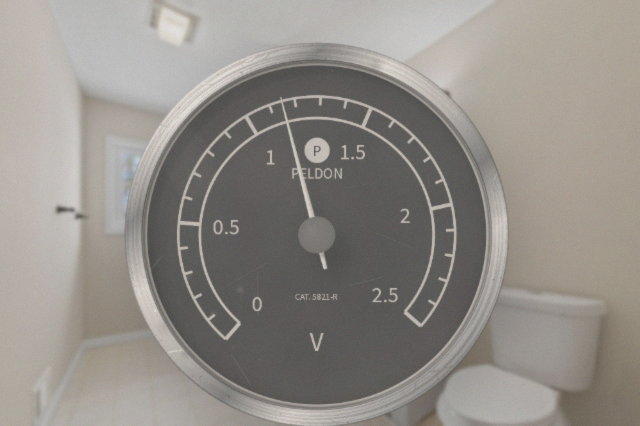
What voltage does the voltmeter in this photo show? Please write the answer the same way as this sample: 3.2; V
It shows 1.15; V
